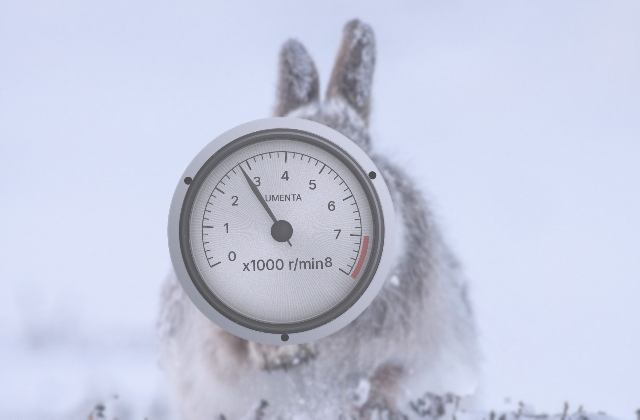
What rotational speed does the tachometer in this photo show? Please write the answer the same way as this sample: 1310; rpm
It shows 2800; rpm
